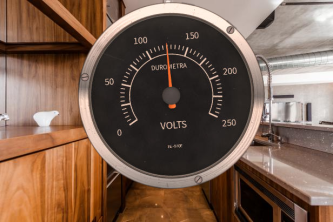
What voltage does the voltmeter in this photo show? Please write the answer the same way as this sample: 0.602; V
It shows 125; V
